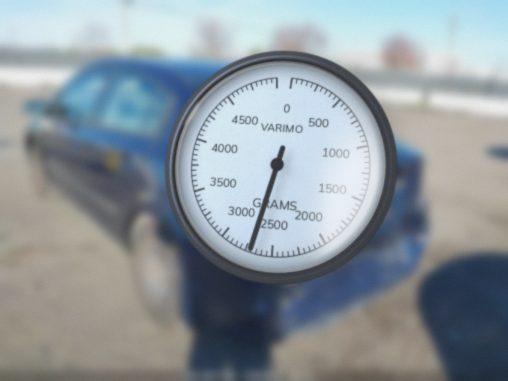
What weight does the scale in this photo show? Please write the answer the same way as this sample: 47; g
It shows 2700; g
